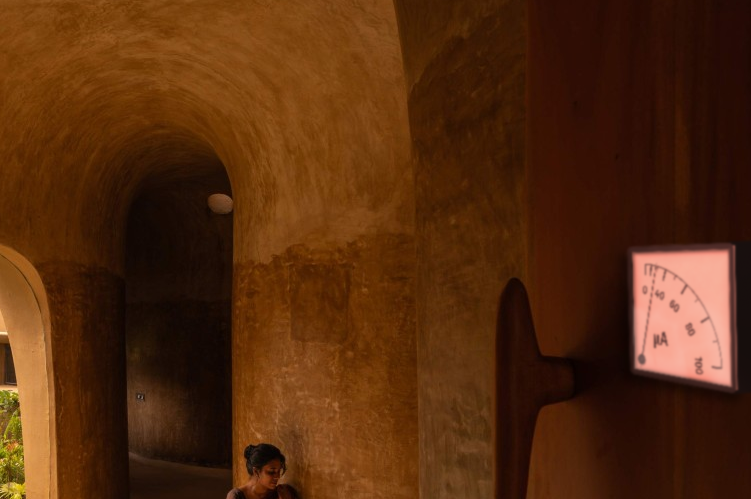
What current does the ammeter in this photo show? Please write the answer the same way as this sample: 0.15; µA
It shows 30; µA
